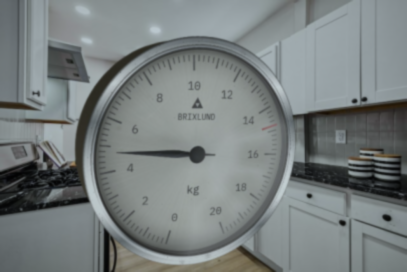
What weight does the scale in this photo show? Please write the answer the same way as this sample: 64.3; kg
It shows 4.8; kg
